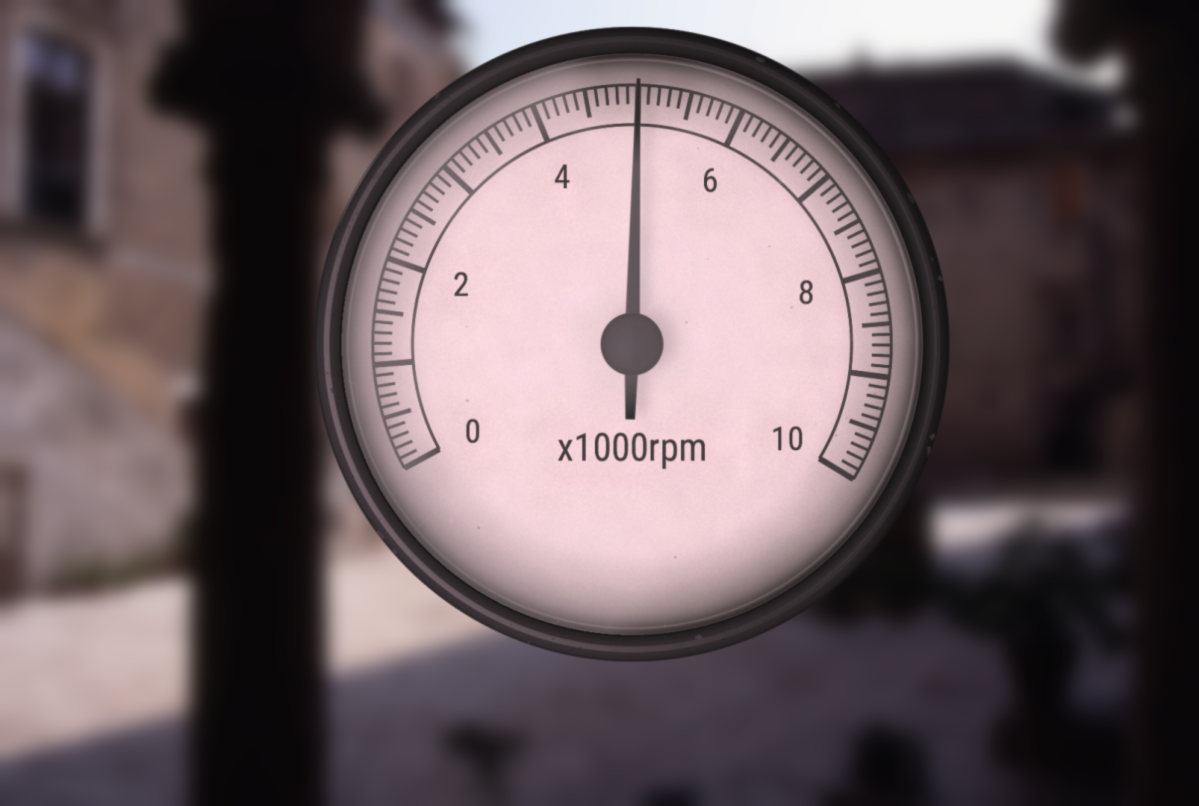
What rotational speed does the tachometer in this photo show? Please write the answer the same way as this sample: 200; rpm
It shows 5000; rpm
